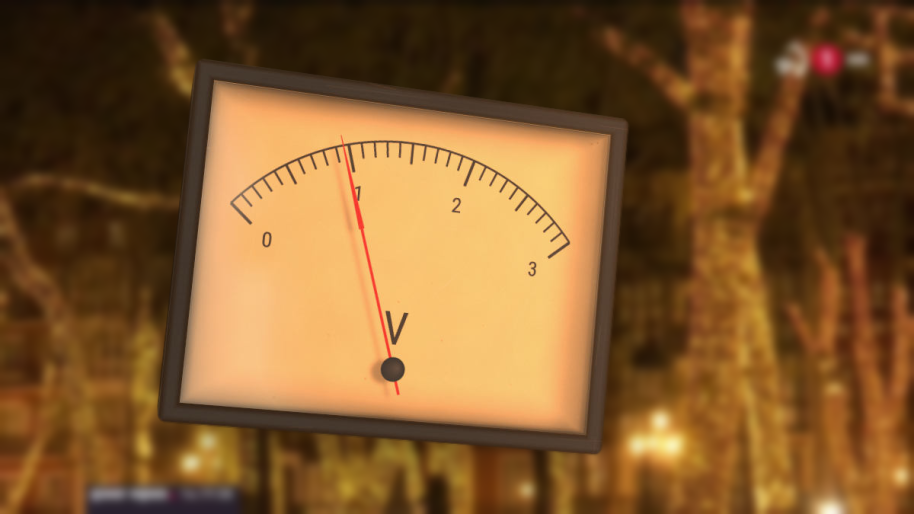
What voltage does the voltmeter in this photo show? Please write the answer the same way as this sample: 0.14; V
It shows 0.95; V
